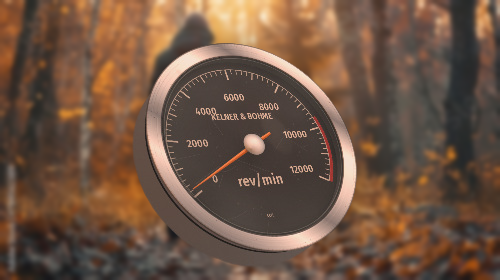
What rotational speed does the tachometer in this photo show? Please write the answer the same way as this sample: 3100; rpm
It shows 200; rpm
